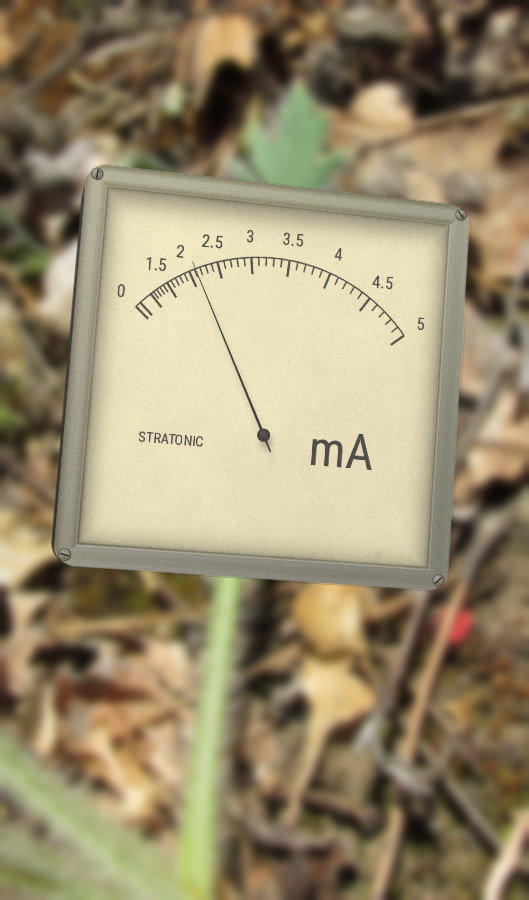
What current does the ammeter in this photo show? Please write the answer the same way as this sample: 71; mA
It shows 2.1; mA
